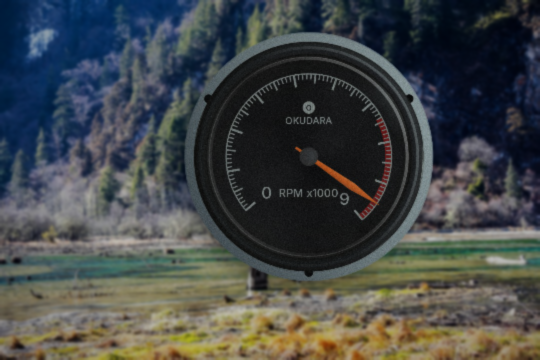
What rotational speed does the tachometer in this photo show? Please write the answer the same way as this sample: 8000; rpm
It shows 8500; rpm
